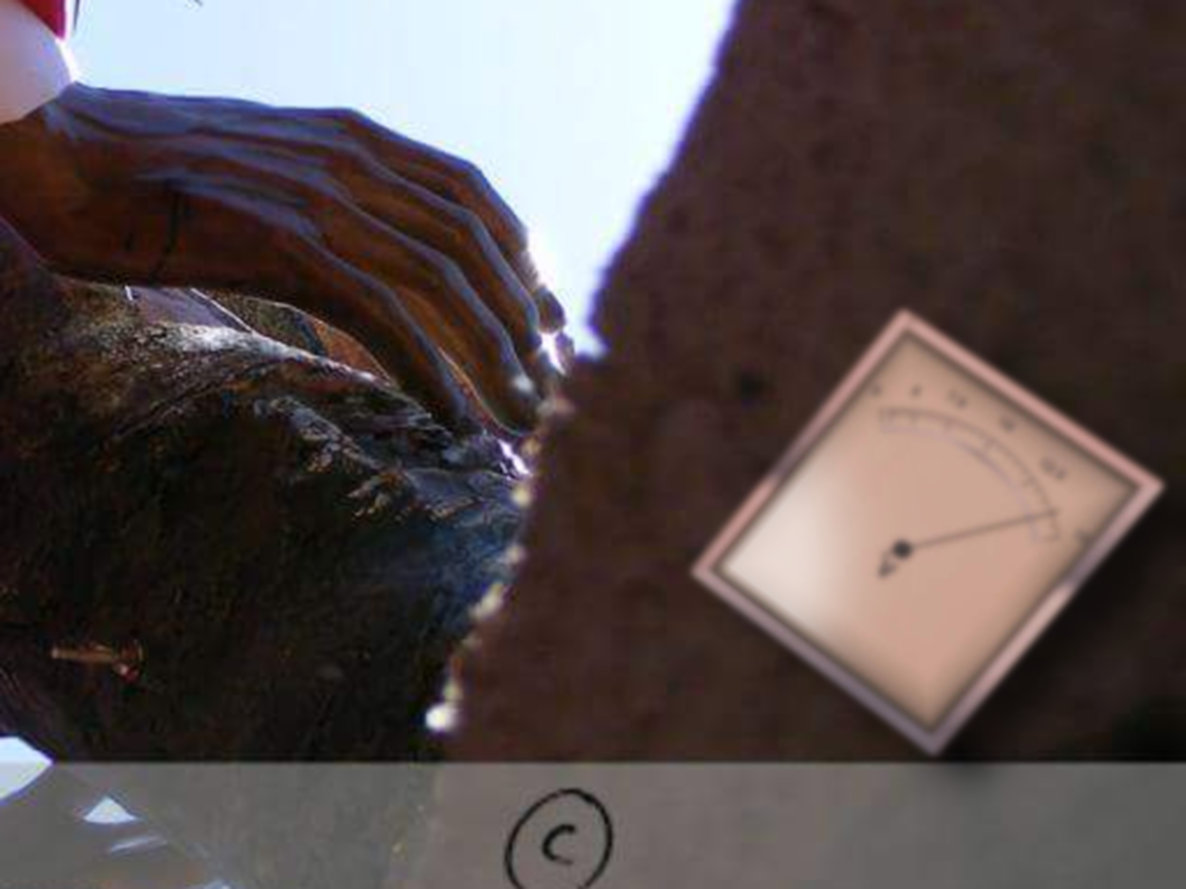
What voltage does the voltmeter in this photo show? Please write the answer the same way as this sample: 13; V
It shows 14; V
